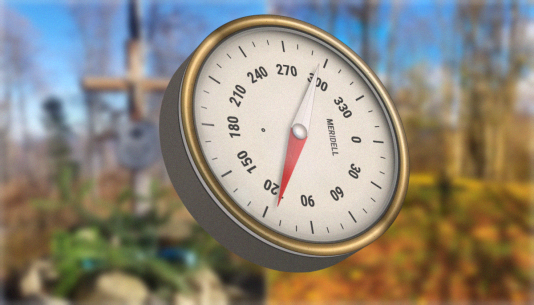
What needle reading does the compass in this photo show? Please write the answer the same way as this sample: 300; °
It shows 115; °
